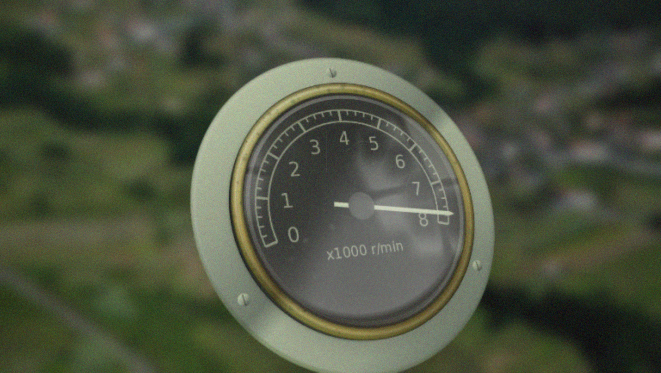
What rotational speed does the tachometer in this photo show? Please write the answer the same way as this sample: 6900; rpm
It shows 7800; rpm
